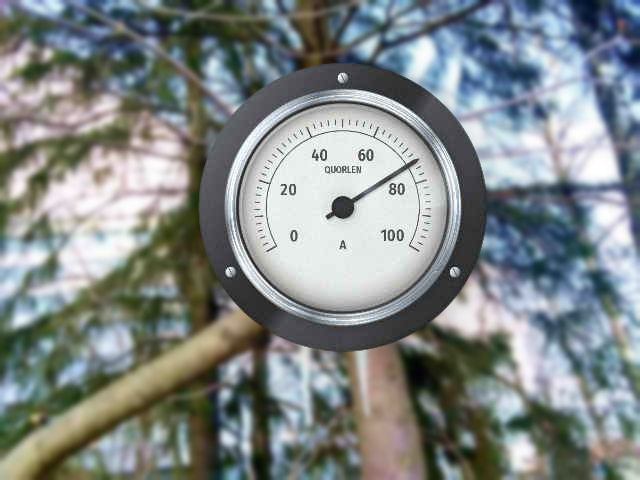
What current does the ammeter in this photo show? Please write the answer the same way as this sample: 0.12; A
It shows 74; A
